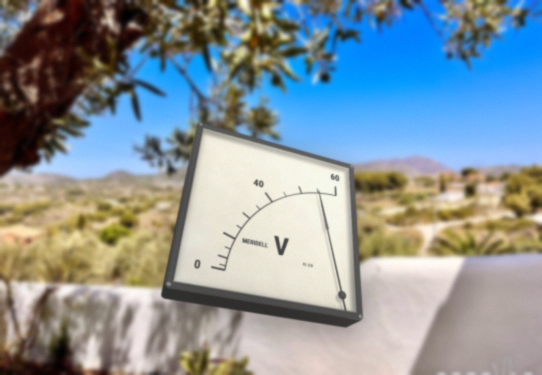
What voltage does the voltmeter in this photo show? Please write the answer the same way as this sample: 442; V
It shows 55; V
